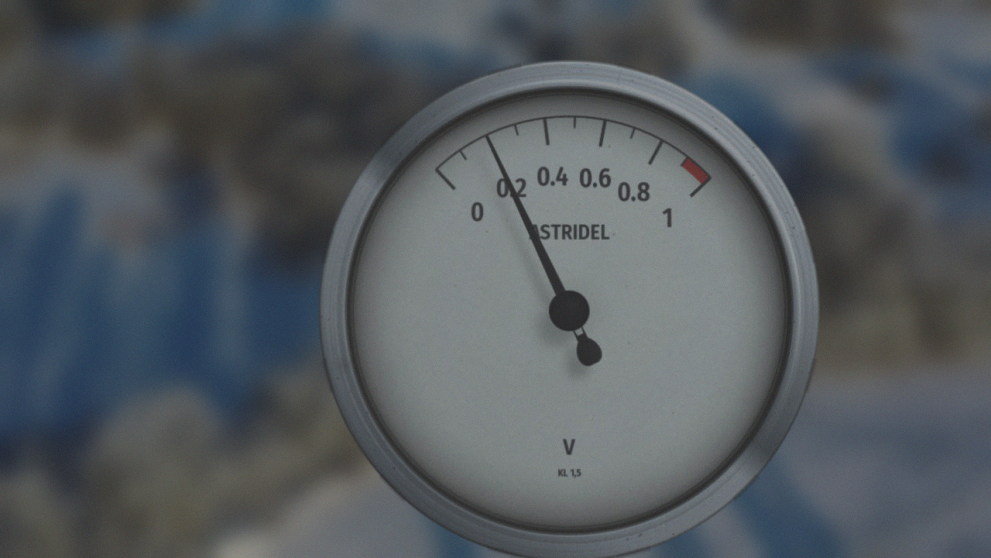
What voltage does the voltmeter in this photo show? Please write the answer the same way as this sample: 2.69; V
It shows 0.2; V
